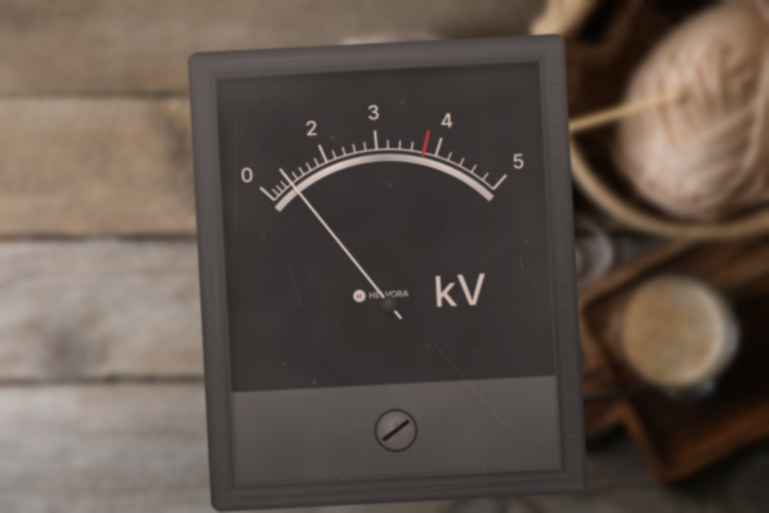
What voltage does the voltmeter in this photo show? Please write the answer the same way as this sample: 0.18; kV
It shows 1; kV
